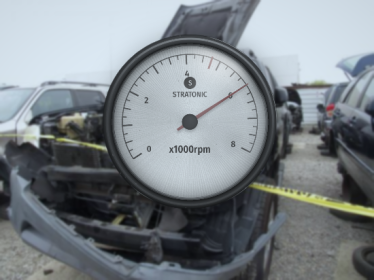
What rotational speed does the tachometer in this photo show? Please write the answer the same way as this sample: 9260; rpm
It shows 6000; rpm
